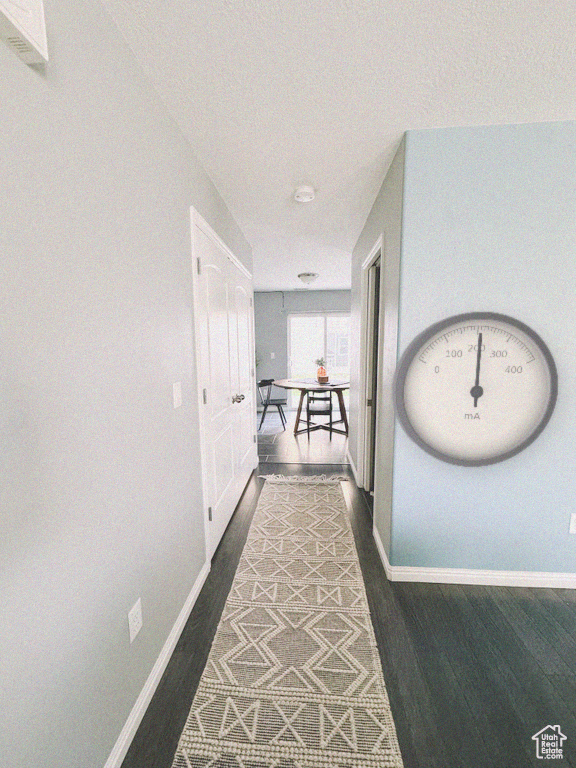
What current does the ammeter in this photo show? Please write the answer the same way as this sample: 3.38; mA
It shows 200; mA
